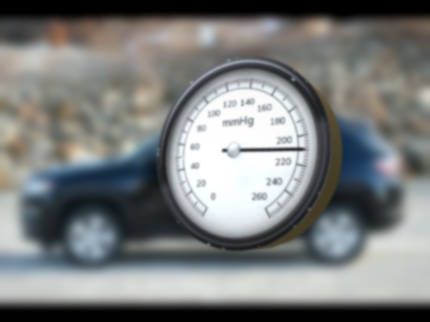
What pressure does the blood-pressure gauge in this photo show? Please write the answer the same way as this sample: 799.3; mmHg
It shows 210; mmHg
